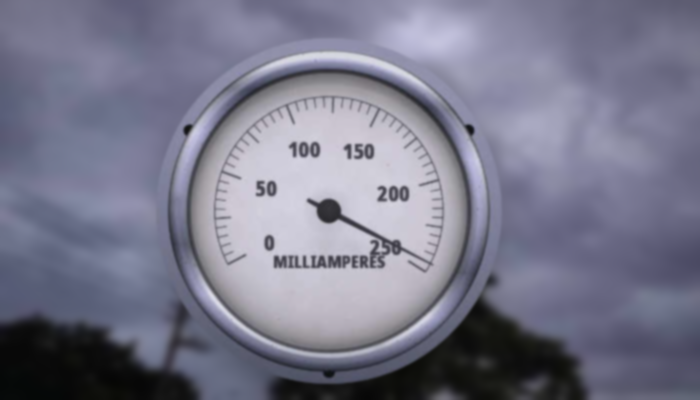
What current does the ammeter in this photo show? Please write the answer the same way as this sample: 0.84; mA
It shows 245; mA
